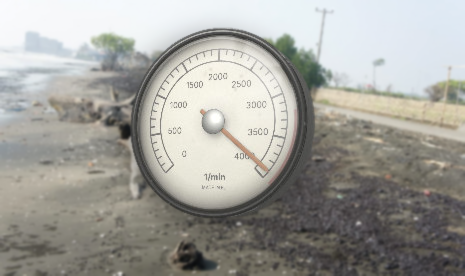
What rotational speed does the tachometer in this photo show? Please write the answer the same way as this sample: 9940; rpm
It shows 3900; rpm
